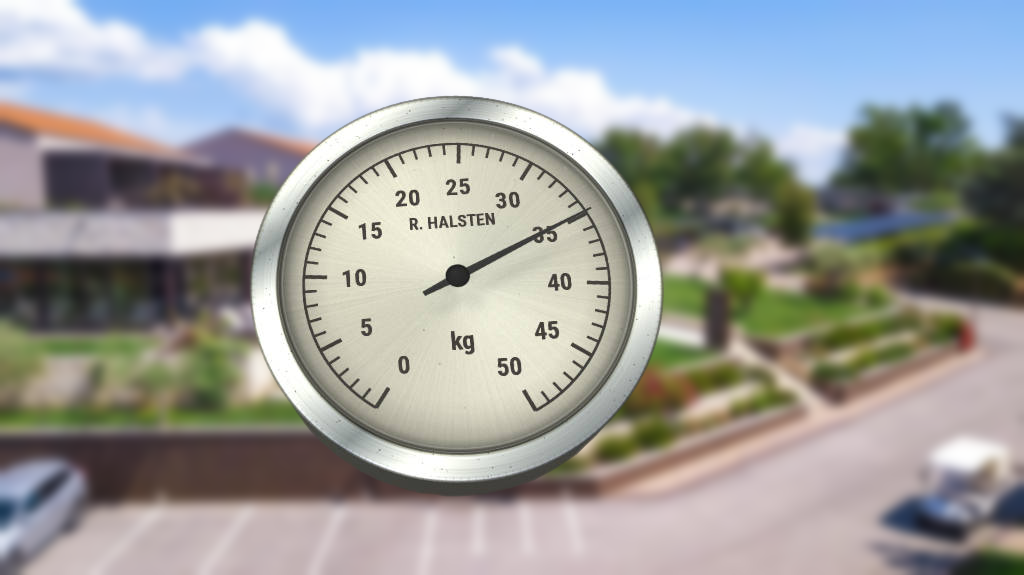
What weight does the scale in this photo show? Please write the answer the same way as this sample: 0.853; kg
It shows 35; kg
